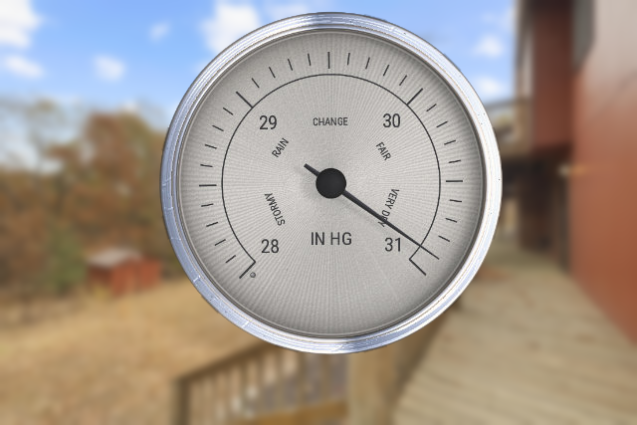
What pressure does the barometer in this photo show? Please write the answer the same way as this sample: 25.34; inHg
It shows 30.9; inHg
